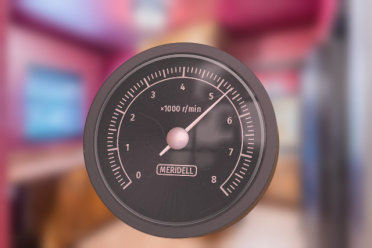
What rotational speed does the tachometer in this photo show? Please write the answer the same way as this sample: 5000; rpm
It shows 5300; rpm
